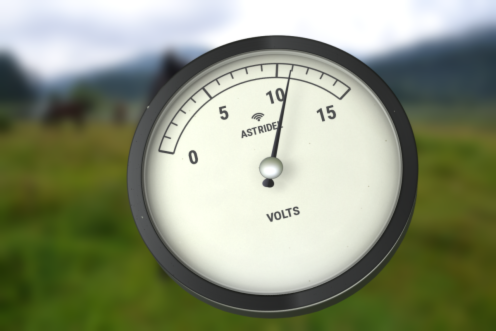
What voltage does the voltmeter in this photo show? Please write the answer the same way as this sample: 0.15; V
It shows 11; V
